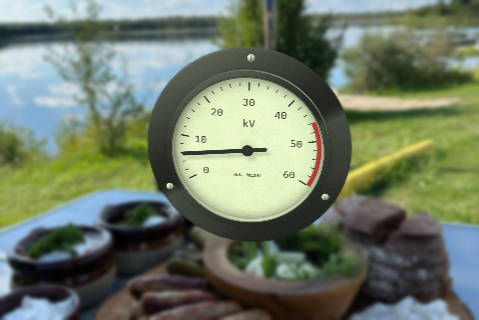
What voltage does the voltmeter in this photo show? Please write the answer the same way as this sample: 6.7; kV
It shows 6; kV
